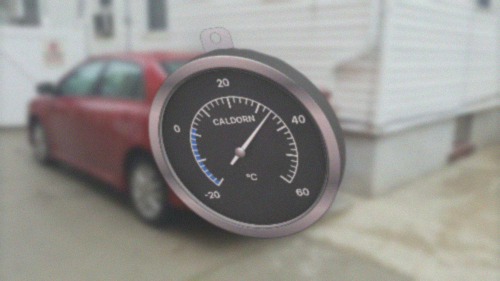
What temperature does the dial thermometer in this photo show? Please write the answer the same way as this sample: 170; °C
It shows 34; °C
